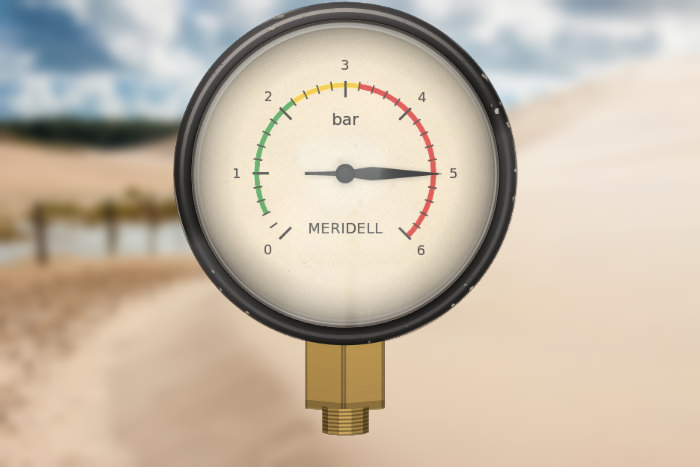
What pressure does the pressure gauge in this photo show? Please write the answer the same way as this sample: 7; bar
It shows 5; bar
